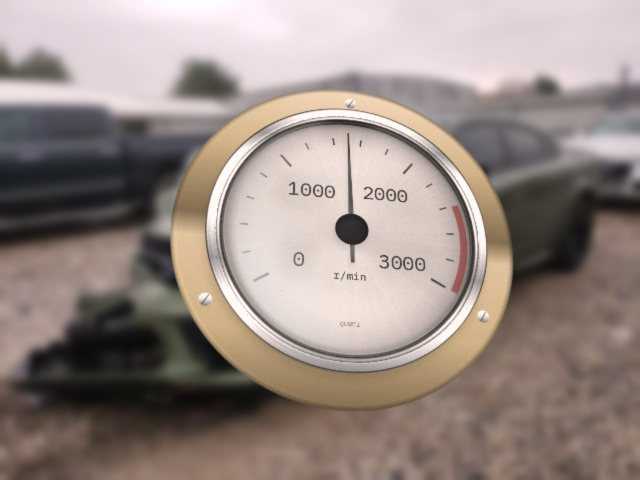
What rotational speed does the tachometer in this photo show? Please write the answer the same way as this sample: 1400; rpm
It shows 1500; rpm
